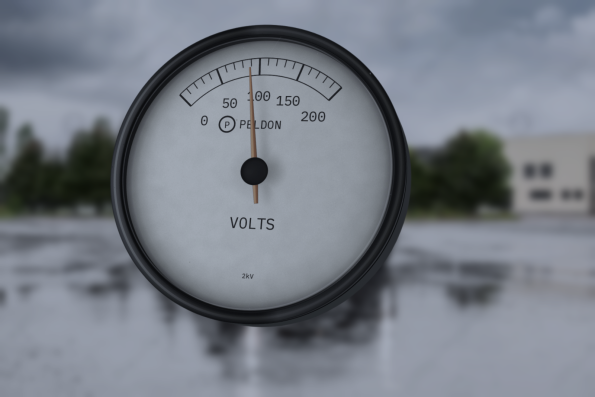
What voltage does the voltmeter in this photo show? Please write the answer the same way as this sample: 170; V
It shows 90; V
